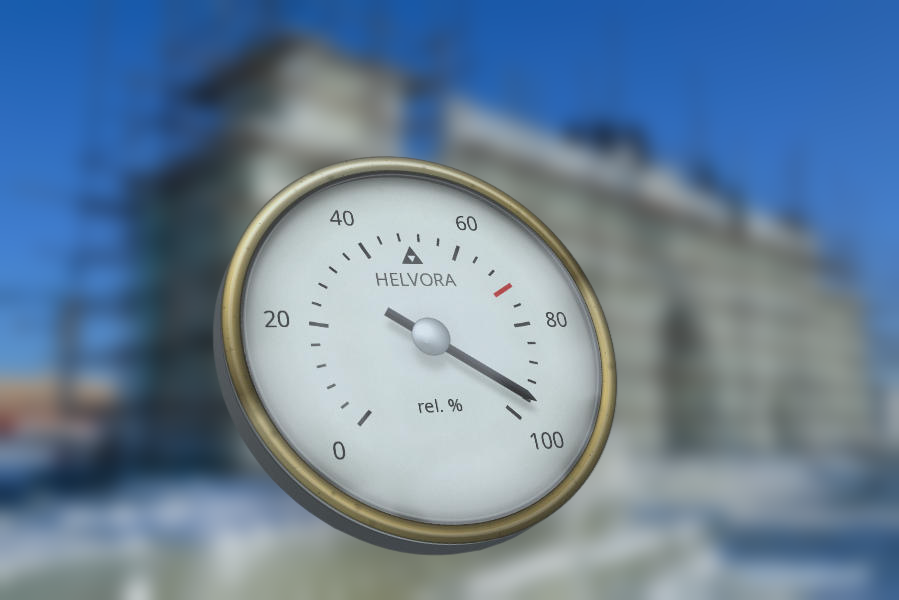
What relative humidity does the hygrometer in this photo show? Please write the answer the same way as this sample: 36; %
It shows 96; %
